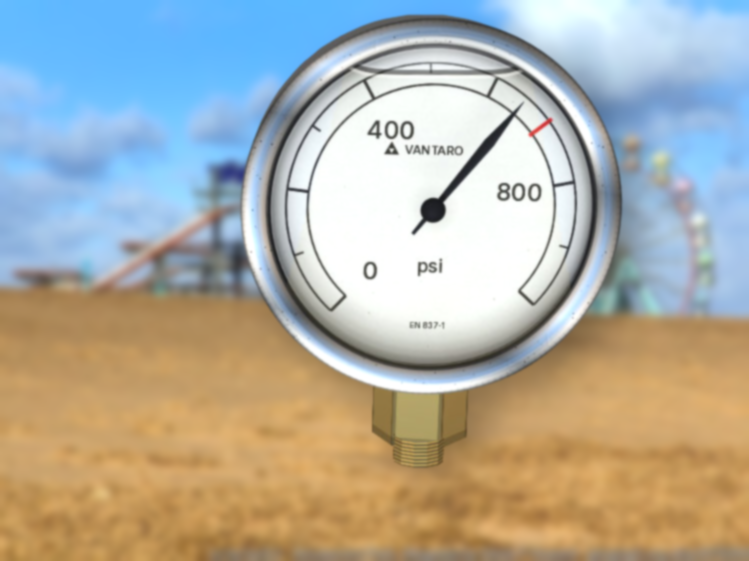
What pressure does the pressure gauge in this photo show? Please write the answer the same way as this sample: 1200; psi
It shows 650; psi
